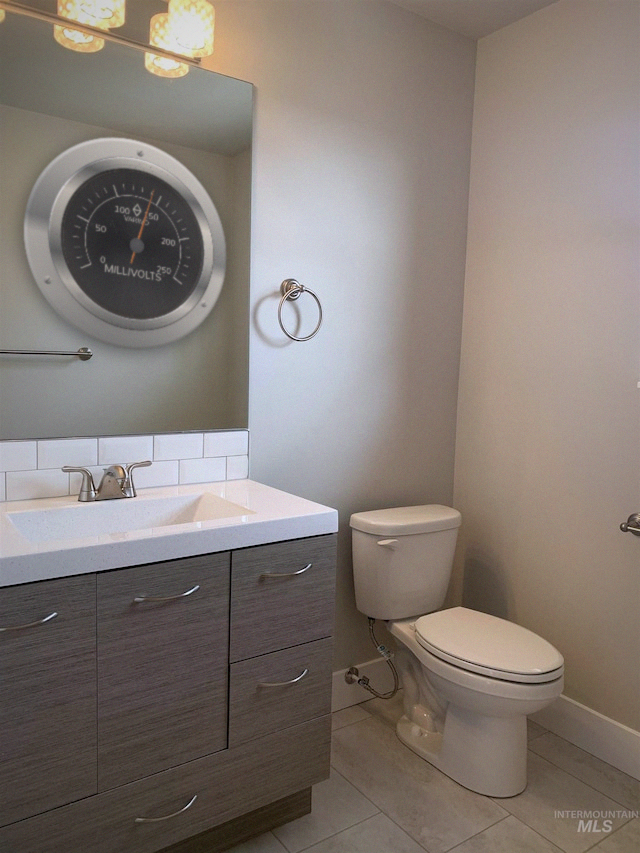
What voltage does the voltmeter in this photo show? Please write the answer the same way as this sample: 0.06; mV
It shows 140; mV
